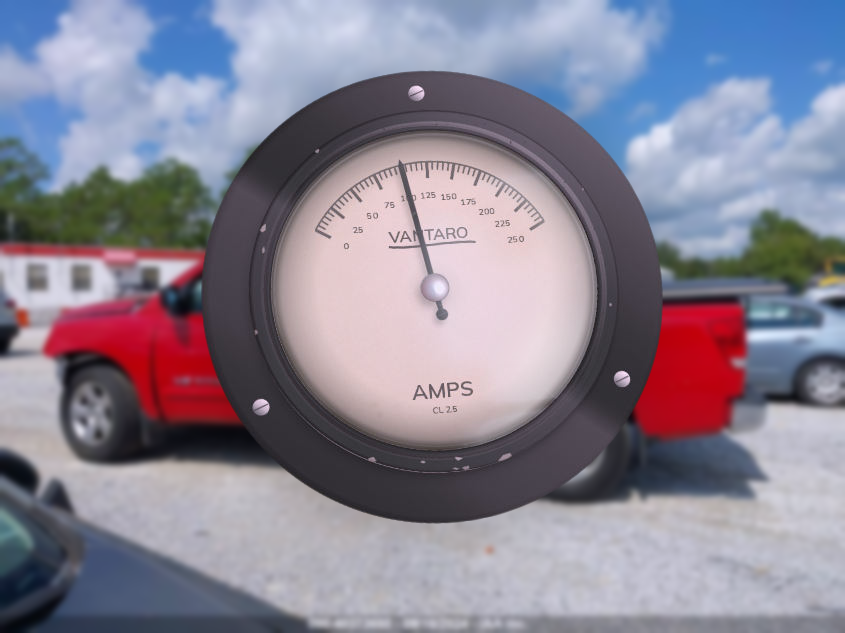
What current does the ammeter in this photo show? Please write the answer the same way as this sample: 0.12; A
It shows 100; A
